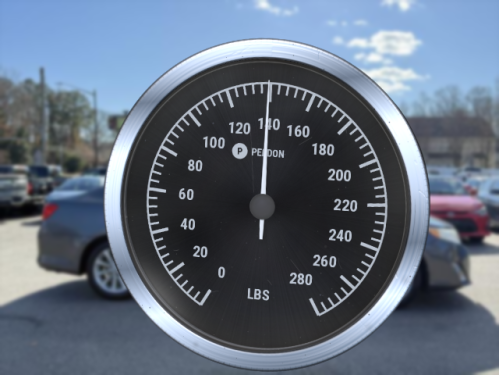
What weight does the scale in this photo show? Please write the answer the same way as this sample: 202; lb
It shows 140; lb
